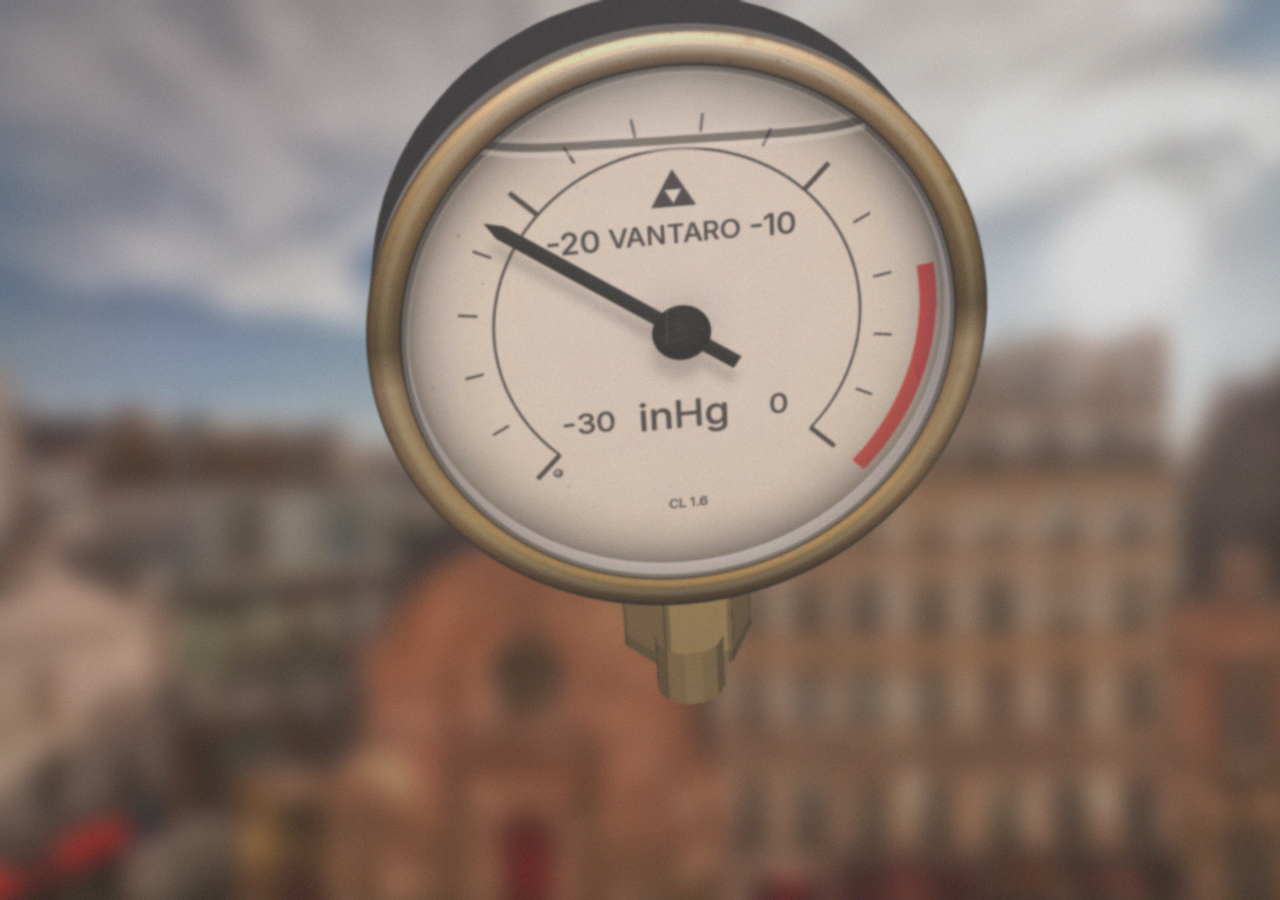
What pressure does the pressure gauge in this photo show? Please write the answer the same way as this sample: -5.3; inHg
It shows -21; inHg
